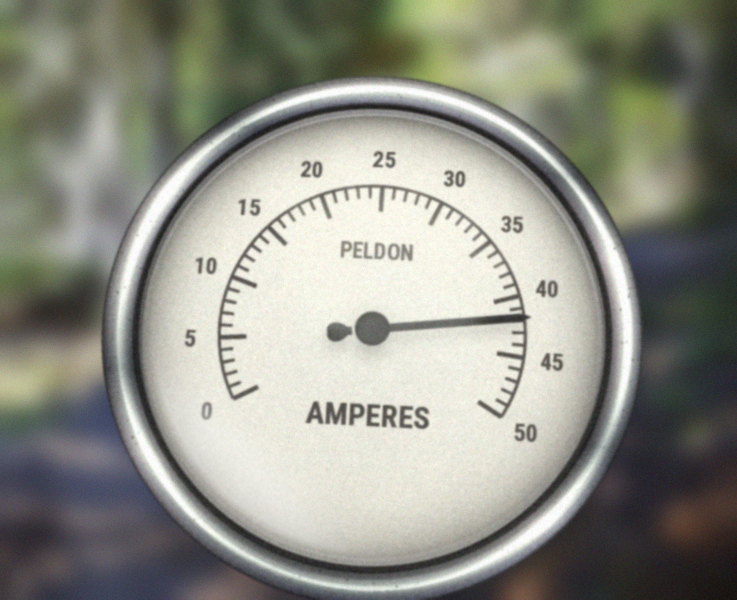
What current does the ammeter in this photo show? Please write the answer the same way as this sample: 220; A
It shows 42; A
